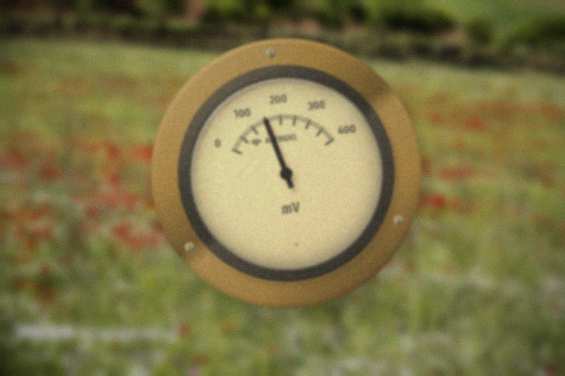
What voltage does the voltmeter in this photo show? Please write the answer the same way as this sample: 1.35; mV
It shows 150; mV
